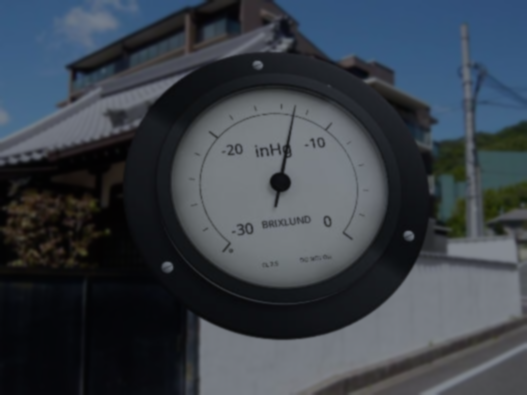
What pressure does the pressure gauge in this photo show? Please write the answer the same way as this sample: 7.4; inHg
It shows -13; inHg
